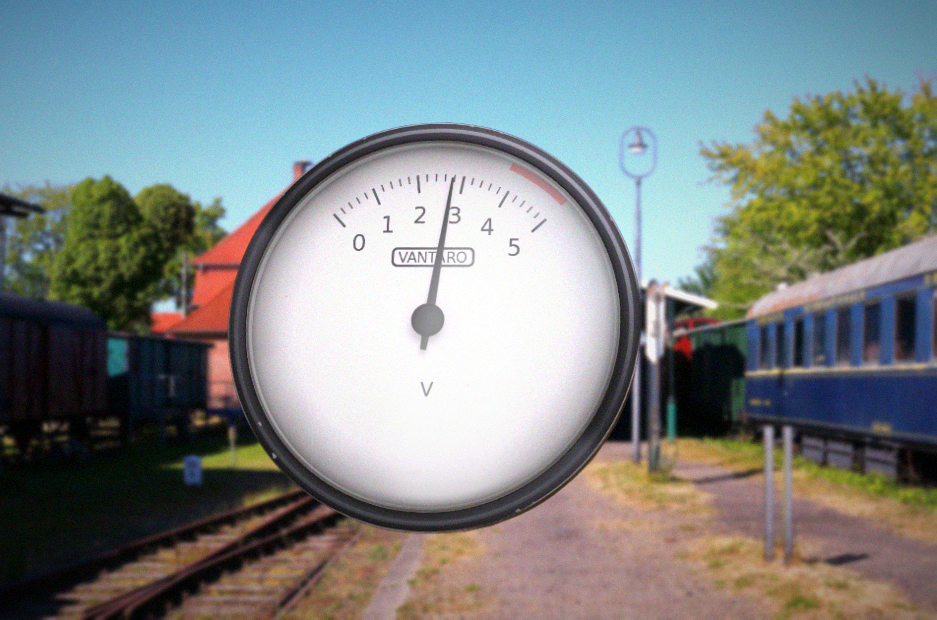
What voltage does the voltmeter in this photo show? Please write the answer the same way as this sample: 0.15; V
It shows 2.8; V
